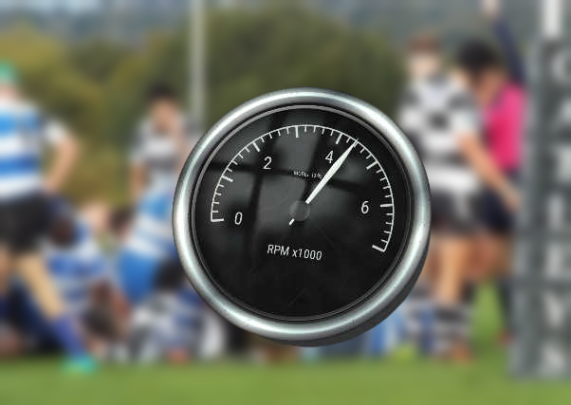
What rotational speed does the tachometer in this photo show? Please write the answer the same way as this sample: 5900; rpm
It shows 4400; rpm
